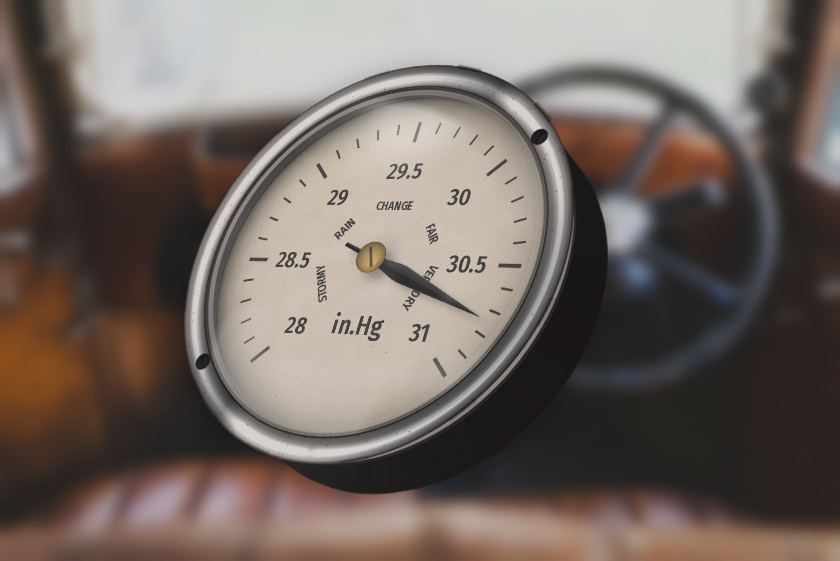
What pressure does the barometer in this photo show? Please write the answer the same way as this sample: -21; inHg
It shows 30.75; inHg
